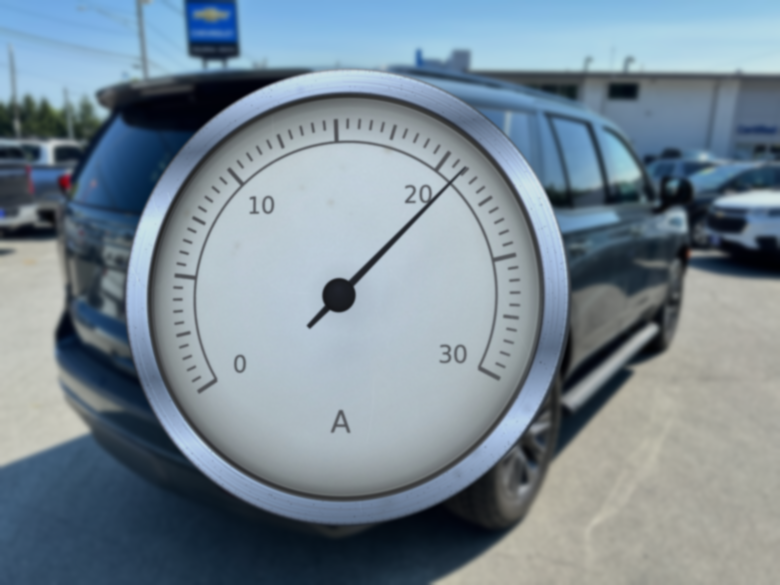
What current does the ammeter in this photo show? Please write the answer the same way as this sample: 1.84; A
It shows 21; A
